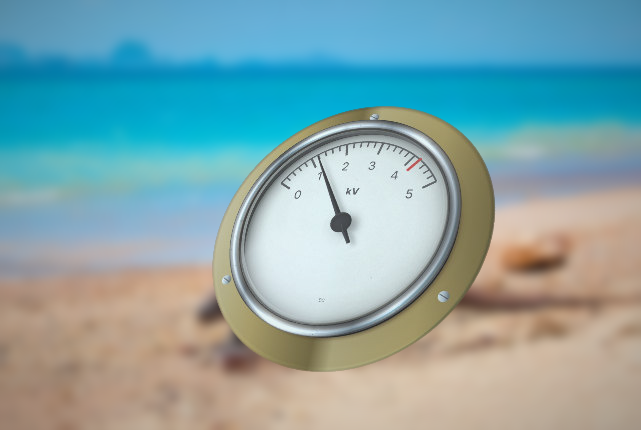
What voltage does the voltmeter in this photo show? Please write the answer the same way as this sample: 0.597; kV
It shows 1.2; kV
